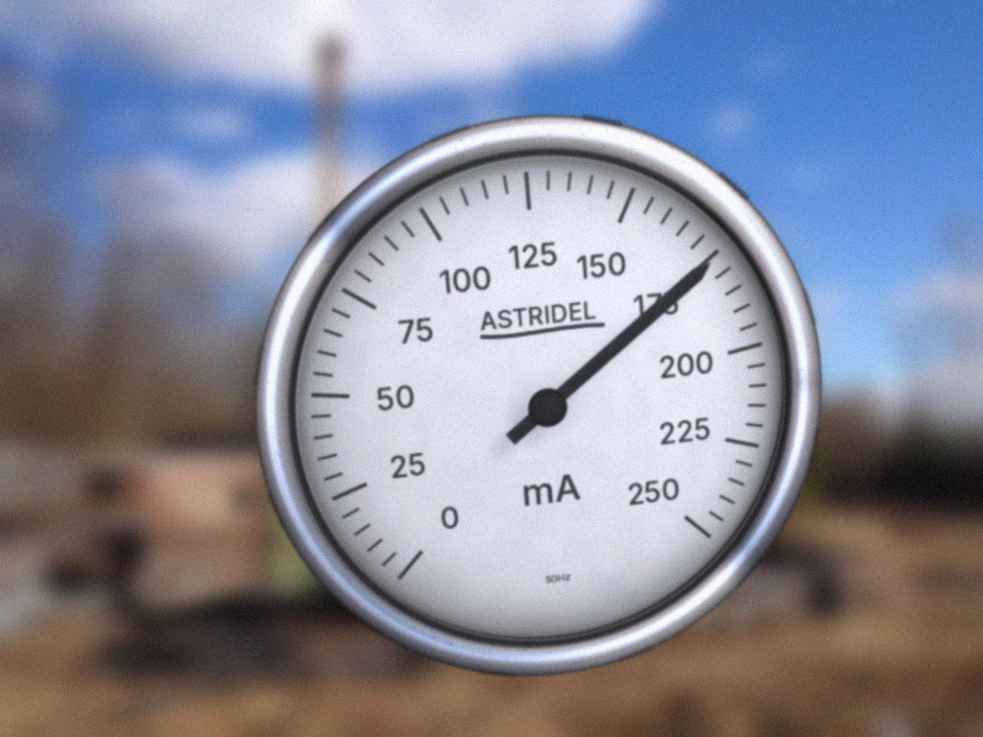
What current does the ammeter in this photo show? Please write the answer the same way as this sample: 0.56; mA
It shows 175; mA
